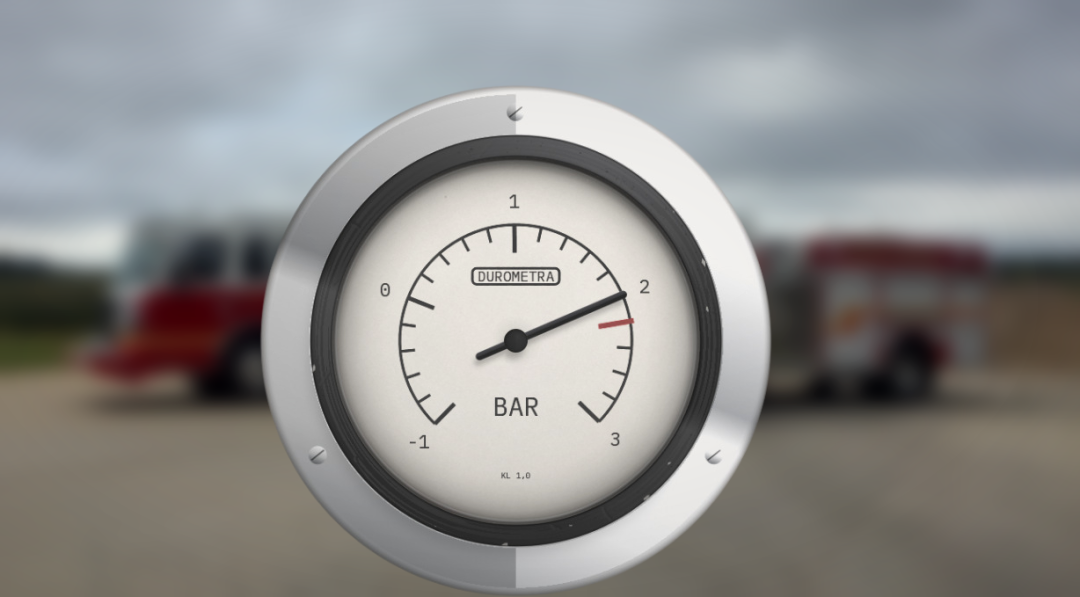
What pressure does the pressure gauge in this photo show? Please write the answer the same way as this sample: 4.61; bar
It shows 2; bar
